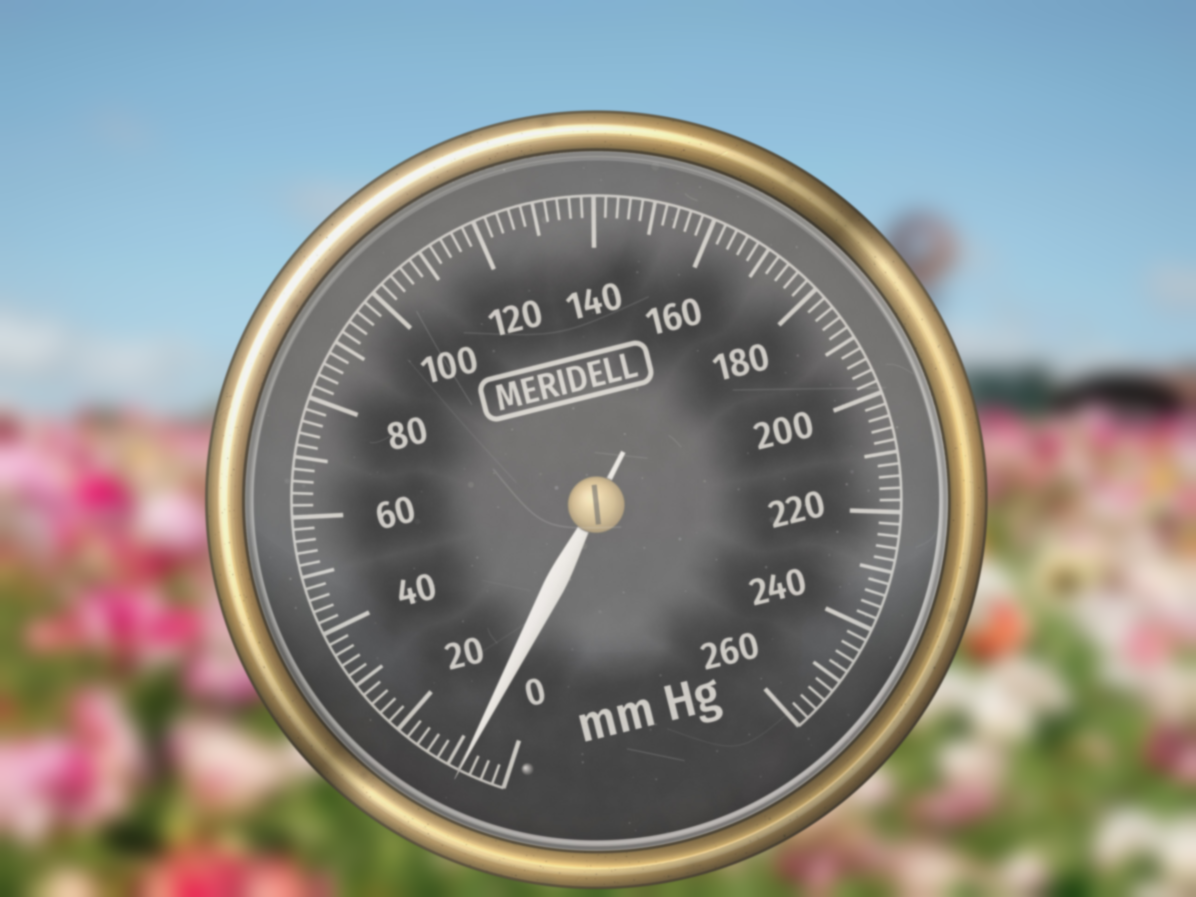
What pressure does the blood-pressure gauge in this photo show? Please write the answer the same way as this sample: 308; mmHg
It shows 8; mmHg
